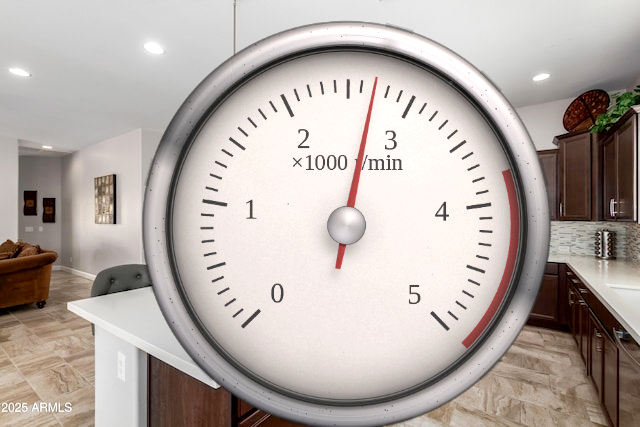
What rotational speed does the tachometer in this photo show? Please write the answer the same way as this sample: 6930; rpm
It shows 2700; rpm
